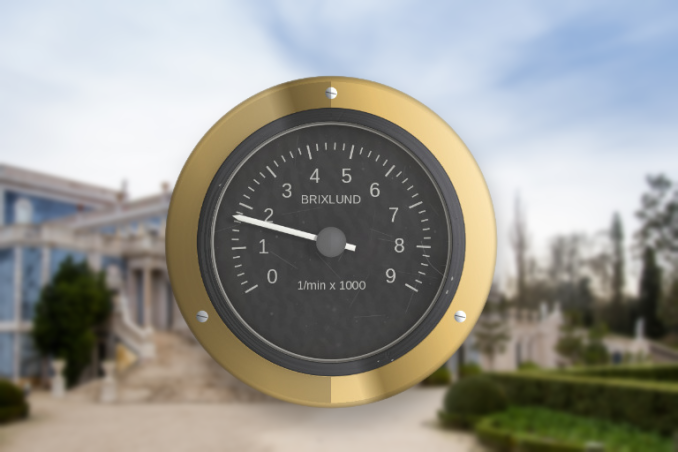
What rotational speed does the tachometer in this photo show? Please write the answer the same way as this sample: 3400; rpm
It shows 1700; rpm
